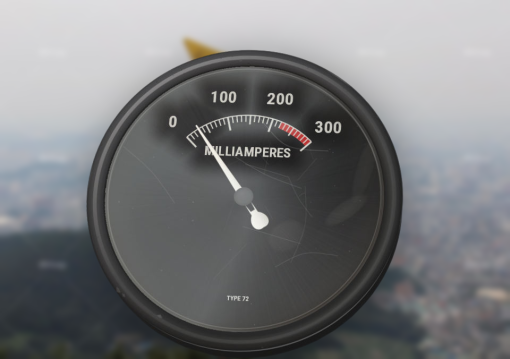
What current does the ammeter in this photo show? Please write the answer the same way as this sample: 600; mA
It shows 30; mA
